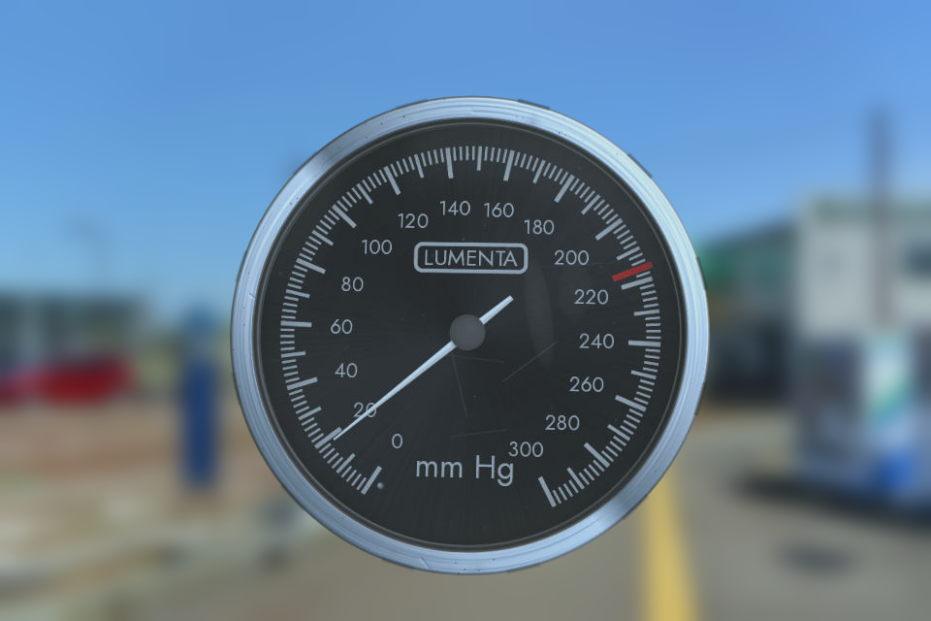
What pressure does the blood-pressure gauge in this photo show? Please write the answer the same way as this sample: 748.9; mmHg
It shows 18; mmHg
